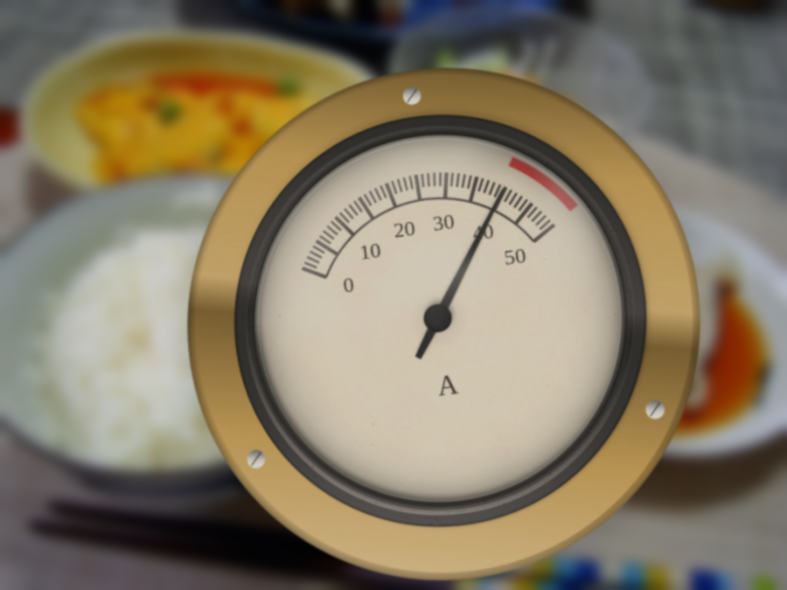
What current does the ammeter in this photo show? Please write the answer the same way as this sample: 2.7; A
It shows 40; A
